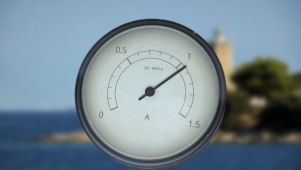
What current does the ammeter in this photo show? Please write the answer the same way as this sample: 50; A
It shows 1.05; A
